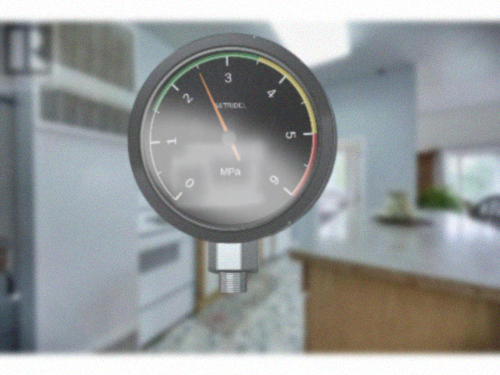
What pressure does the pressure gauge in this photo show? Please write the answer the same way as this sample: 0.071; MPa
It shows 2.5; MPa
